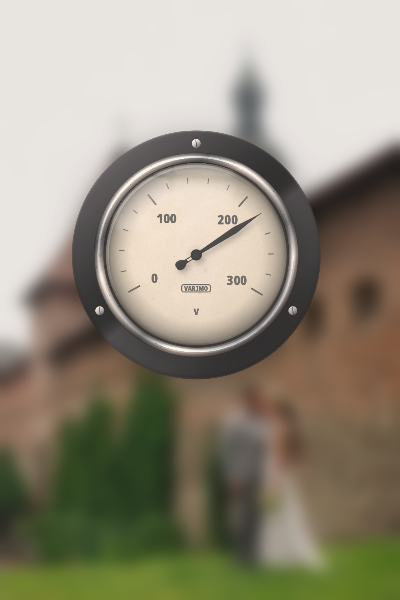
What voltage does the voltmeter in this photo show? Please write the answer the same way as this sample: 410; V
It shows 220; V
